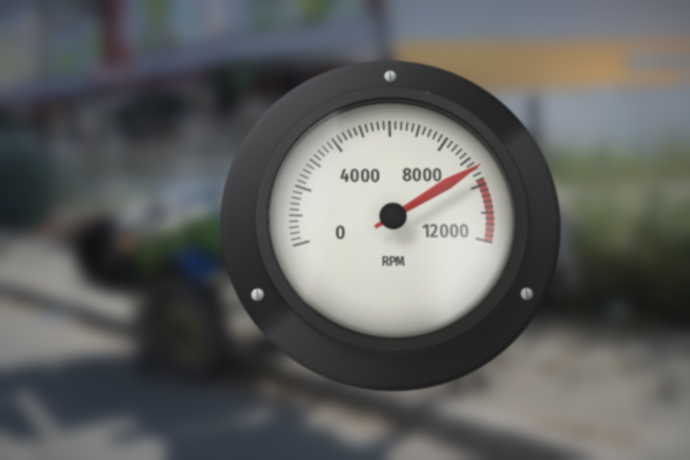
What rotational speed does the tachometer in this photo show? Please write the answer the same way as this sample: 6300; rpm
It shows 9400; rpm
